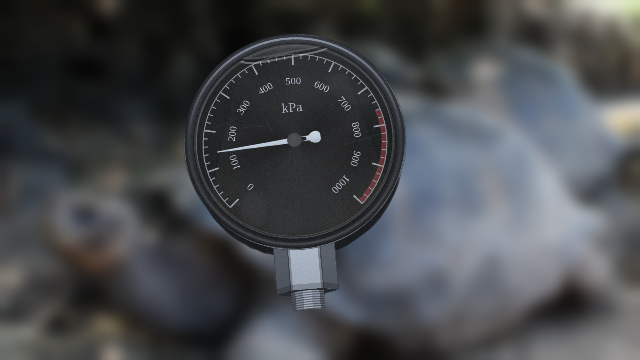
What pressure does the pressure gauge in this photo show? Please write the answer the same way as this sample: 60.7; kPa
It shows 140; kPa
